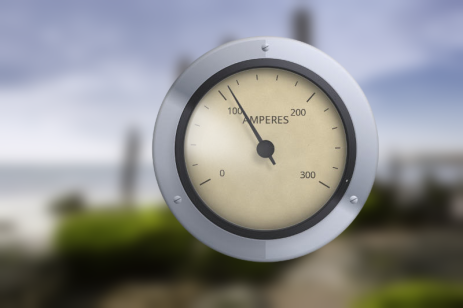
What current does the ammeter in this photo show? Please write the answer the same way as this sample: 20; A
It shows 110; A
